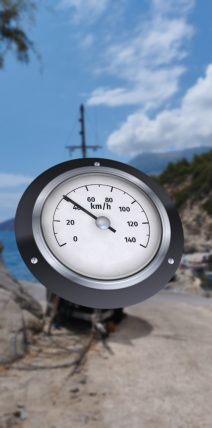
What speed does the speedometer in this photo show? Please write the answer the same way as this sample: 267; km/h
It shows 40; km/h
